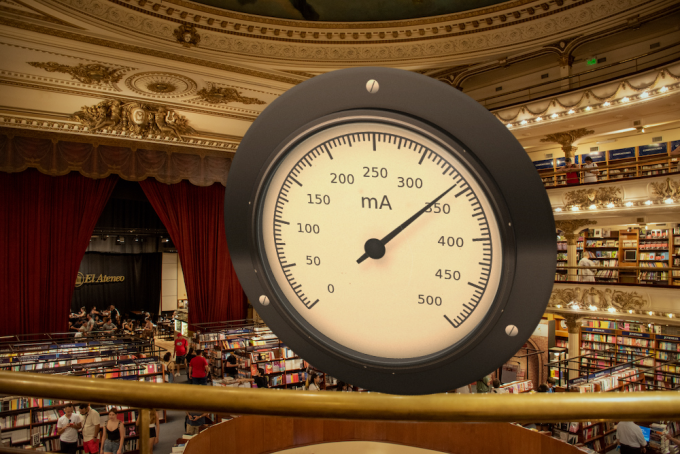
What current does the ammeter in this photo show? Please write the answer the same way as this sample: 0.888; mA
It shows 340; mA
